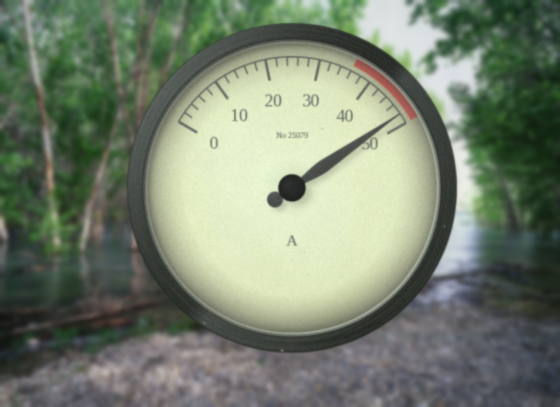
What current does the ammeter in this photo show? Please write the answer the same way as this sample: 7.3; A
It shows 48; A
